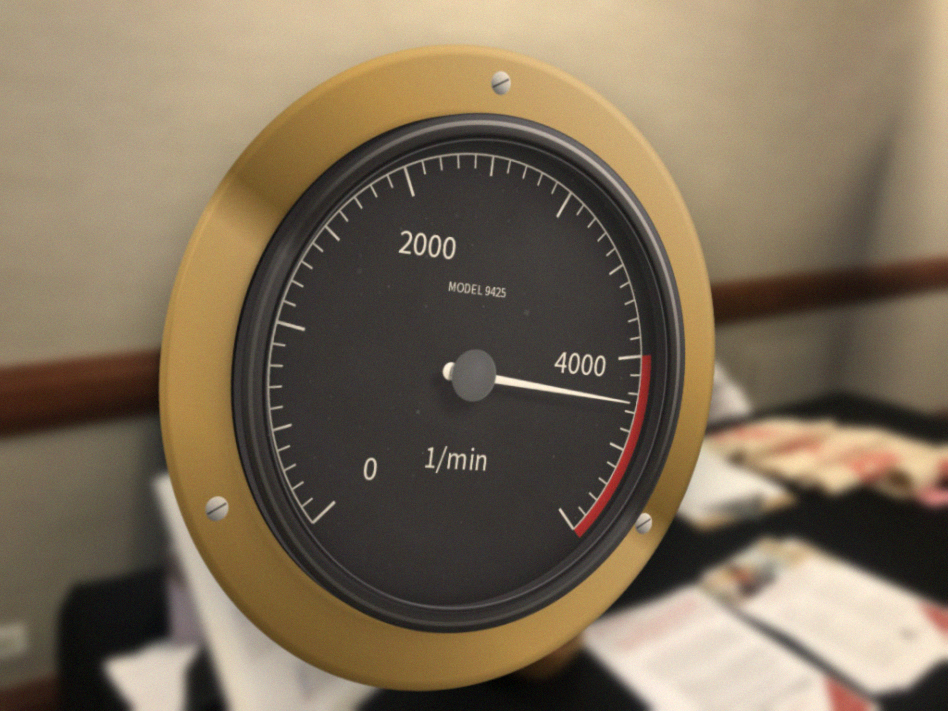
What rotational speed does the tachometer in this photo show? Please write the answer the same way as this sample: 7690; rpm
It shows 4250; rpm
